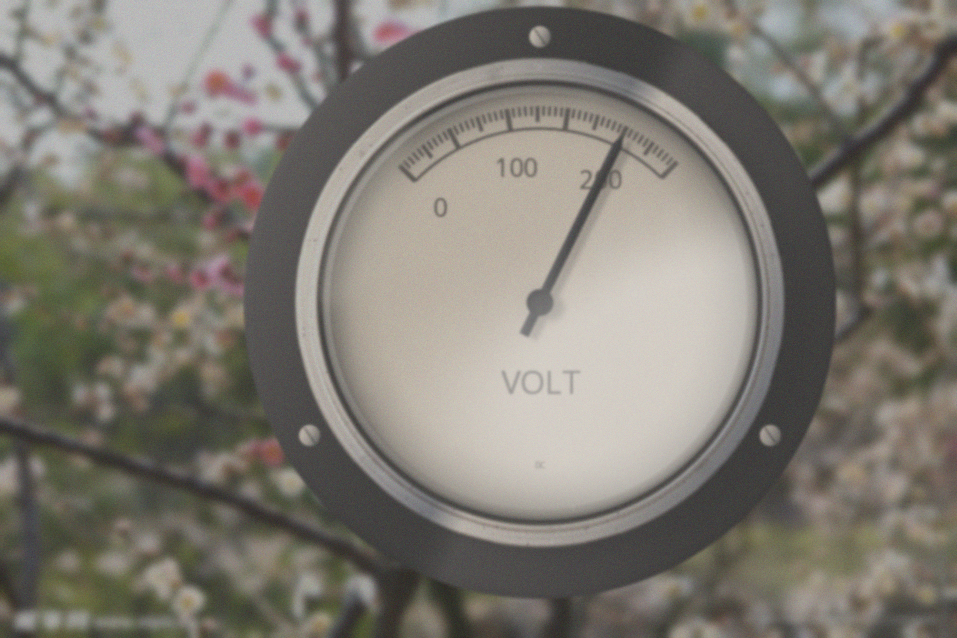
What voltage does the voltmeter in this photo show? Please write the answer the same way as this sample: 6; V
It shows 200; V
